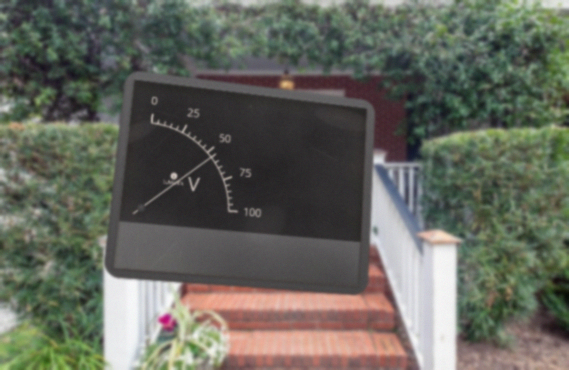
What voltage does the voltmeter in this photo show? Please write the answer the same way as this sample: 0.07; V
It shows 55; V
